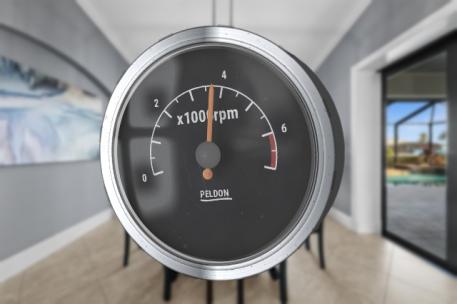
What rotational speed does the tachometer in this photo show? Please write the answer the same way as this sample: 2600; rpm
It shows 3750; rpm
